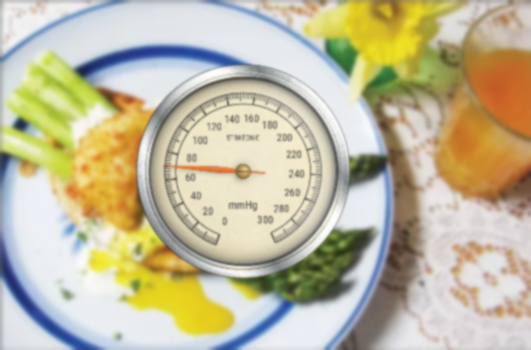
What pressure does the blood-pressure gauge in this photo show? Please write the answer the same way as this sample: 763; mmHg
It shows 70; mmHg
